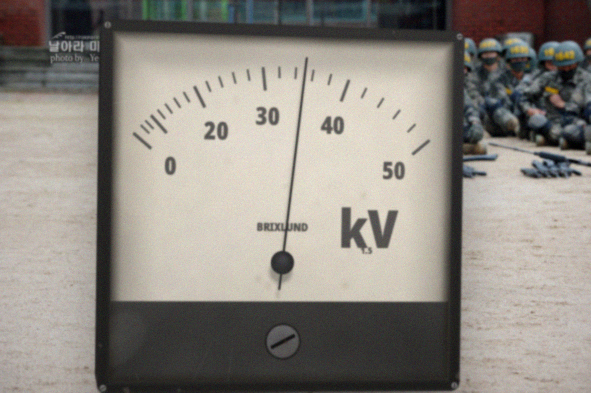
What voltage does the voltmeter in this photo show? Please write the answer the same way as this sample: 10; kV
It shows 35; kV
